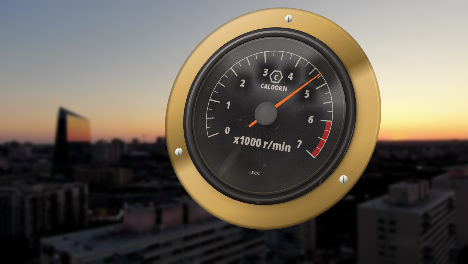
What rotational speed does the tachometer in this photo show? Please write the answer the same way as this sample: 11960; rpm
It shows 4750; rpm
